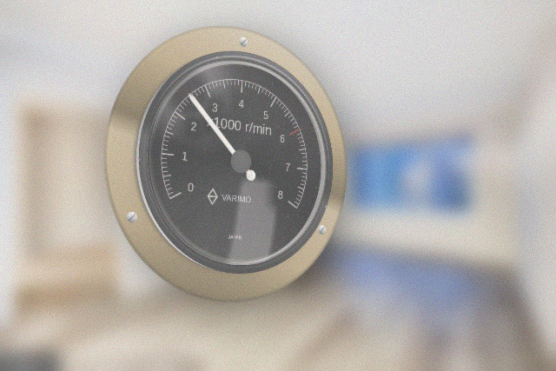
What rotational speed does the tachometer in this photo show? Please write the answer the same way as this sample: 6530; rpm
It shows 2500; rpm
